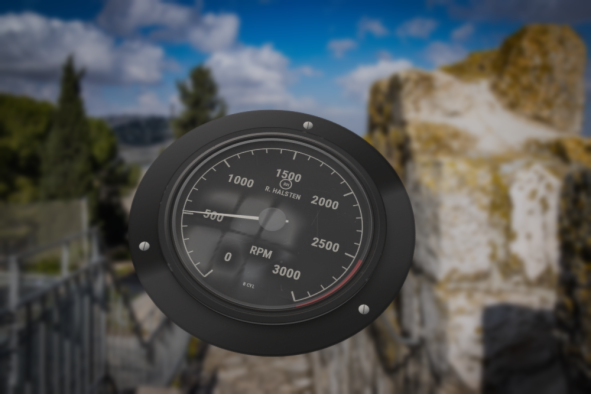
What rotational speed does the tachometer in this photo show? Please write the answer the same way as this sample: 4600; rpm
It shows 500; rpm
